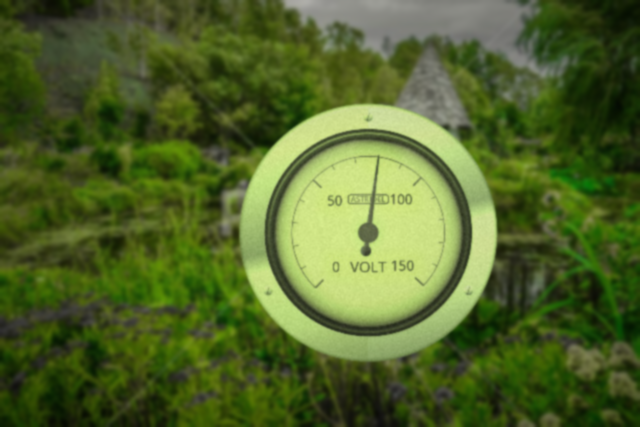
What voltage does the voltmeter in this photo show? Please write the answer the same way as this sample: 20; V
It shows 80; V
